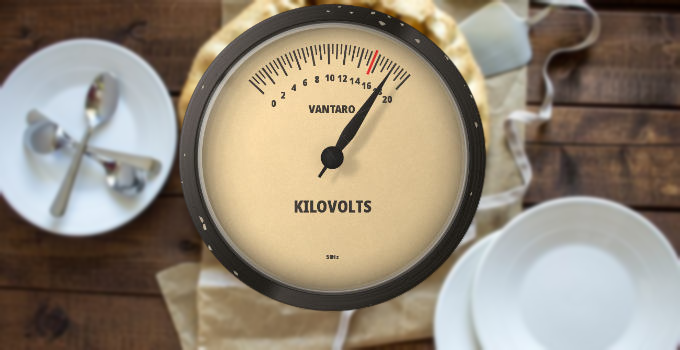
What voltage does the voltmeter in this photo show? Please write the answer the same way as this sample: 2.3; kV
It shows 18; kV
